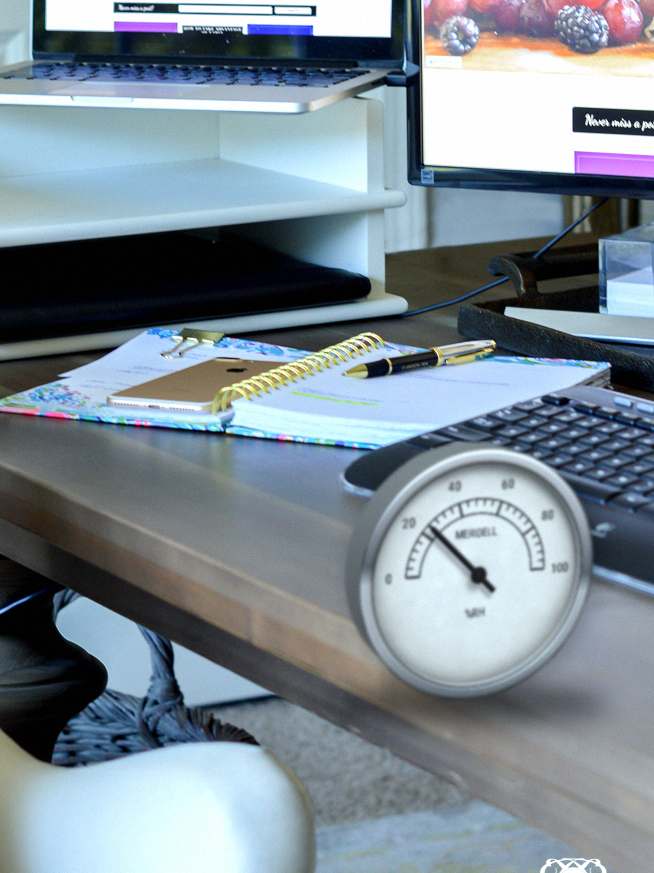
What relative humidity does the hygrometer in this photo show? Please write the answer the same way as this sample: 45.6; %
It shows 24; %
